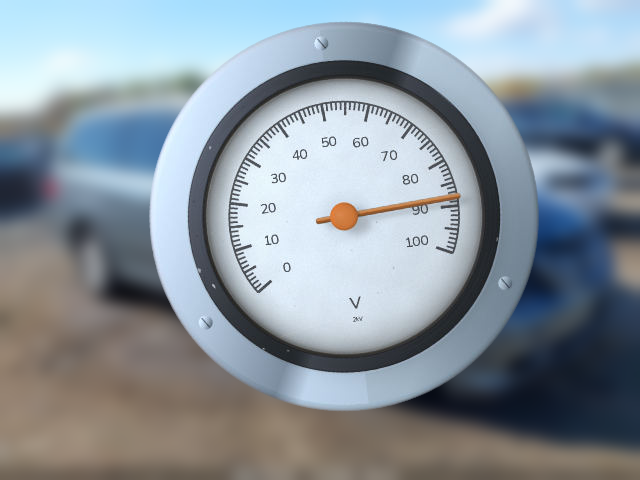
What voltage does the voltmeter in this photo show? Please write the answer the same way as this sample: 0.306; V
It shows 88; V
